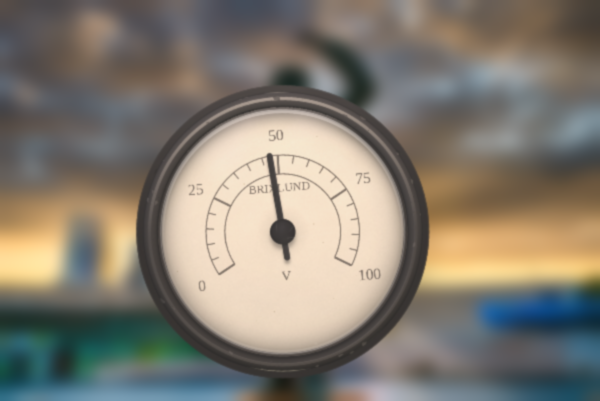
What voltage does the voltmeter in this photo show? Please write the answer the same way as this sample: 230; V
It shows 47.5; V
